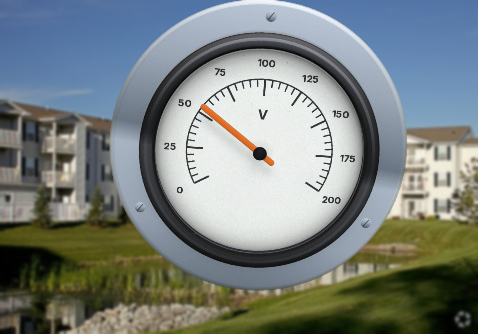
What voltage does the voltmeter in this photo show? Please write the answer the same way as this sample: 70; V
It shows 55; V
